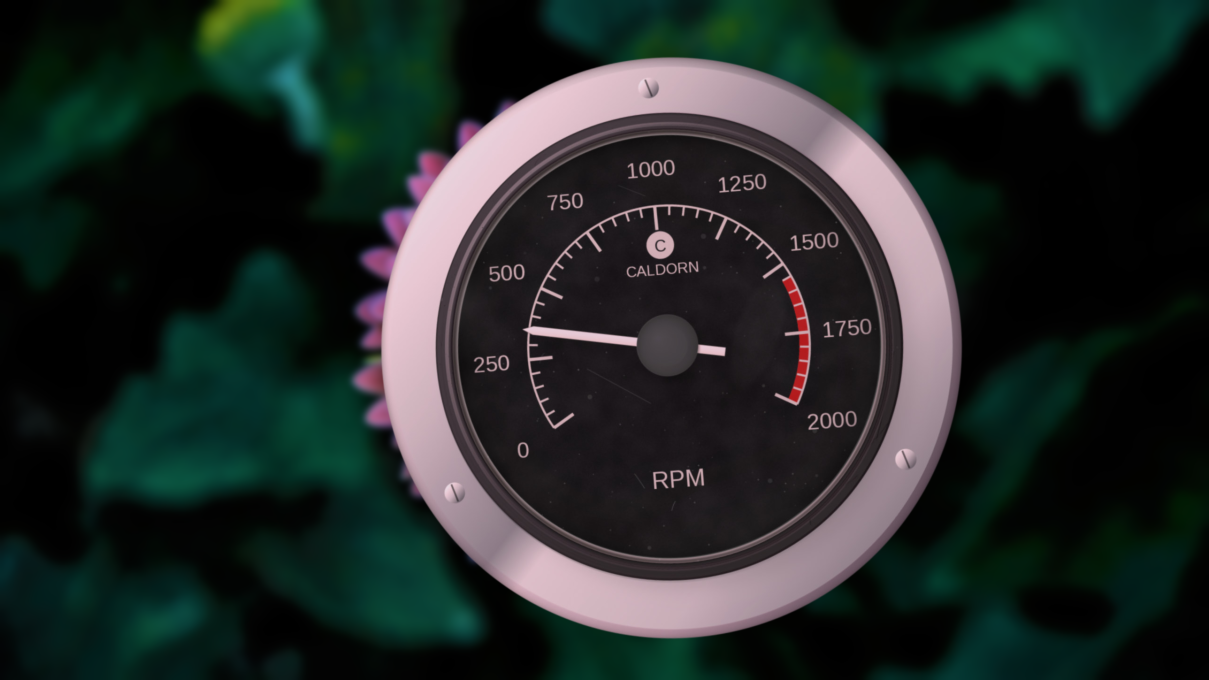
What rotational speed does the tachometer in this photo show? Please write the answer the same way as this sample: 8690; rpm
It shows 350; rpm
